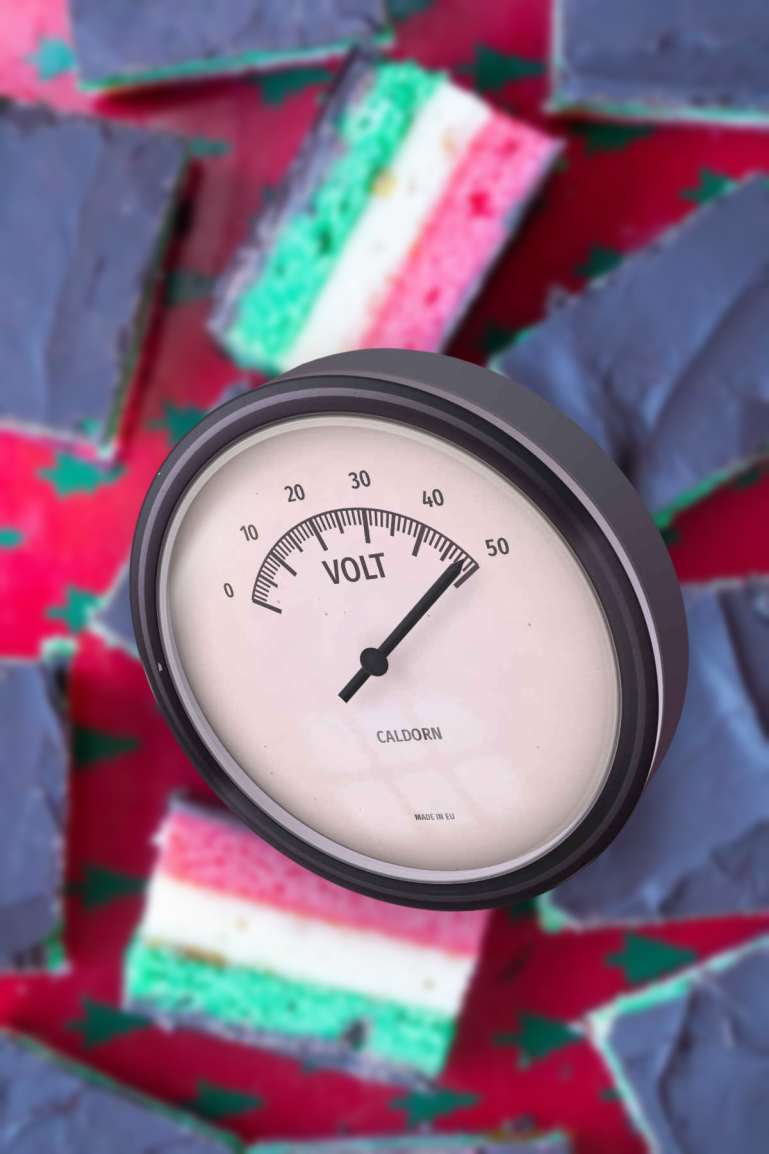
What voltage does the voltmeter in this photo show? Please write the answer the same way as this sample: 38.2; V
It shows 48; V
